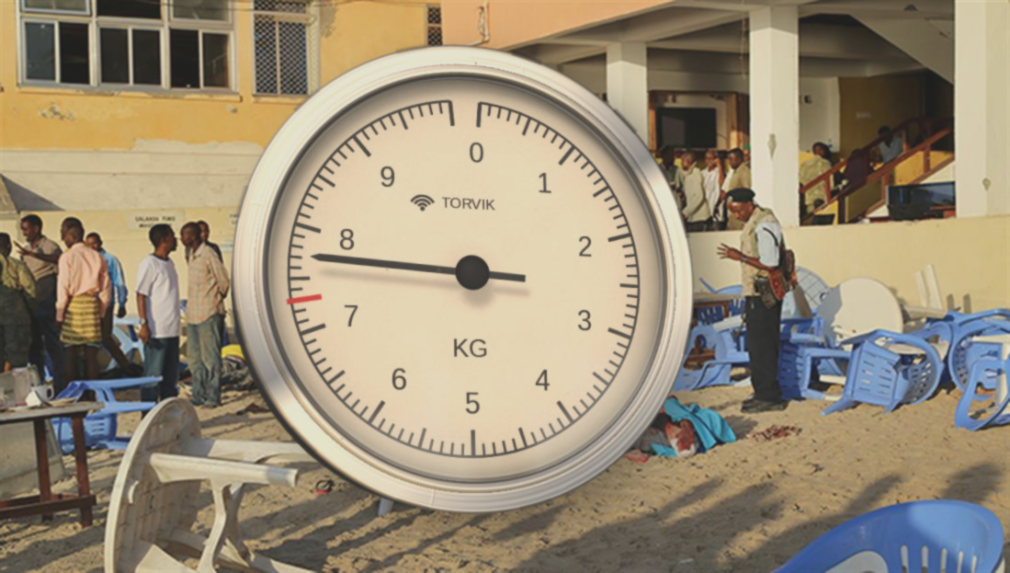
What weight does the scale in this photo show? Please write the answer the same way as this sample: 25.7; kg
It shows 7.7; kg
